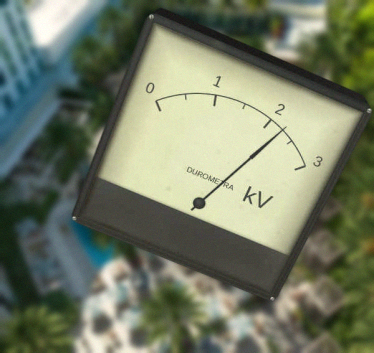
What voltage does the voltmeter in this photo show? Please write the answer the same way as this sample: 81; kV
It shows 2.25; kV
